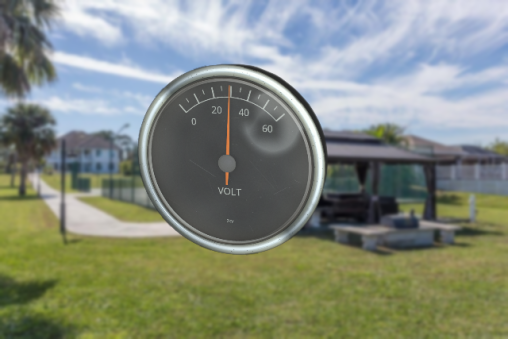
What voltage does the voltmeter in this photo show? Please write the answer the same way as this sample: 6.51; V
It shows 30; V
